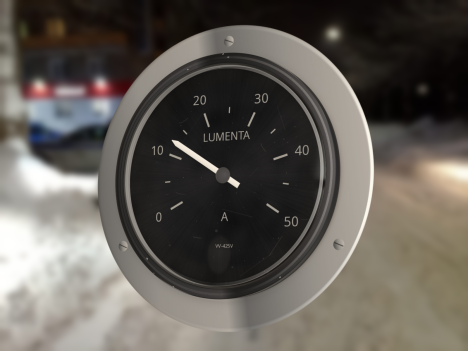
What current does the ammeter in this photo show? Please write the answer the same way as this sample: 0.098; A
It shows 12.5; A
